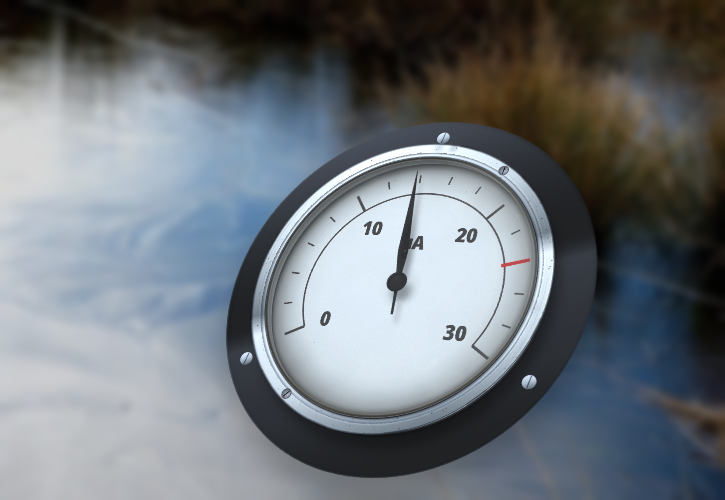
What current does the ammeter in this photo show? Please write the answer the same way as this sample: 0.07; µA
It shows 14; µA
